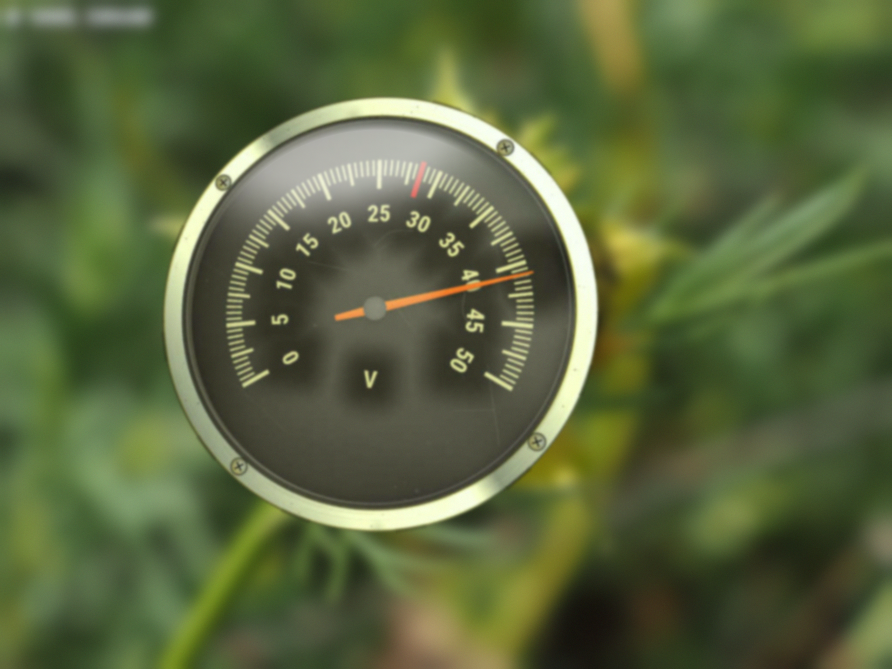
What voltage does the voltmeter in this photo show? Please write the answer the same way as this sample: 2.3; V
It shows 41; V
